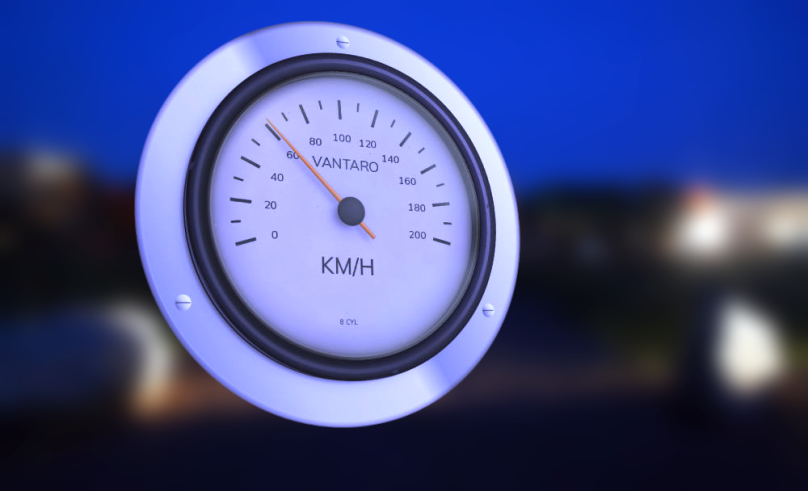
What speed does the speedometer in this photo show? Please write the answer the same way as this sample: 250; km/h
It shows 60; km/h
